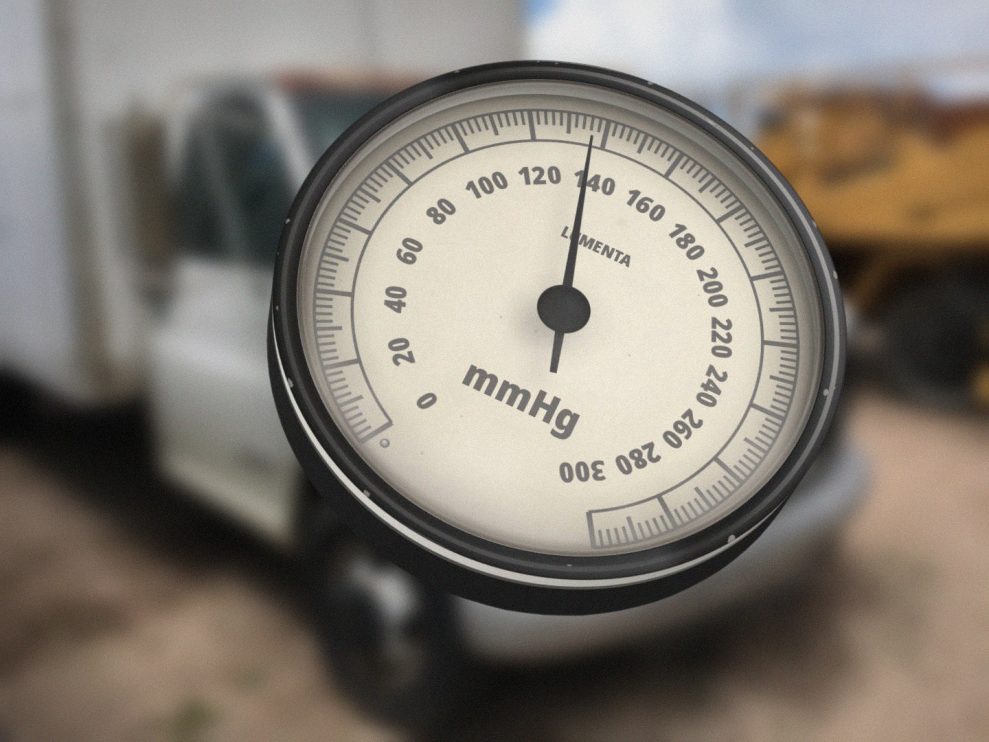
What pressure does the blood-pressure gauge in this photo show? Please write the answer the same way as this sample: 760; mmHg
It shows 136; mmHg
